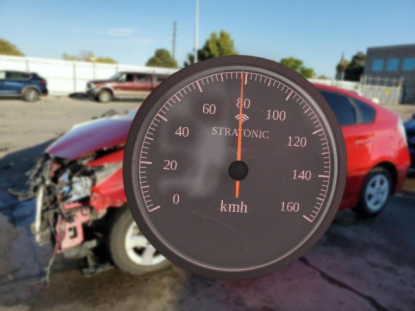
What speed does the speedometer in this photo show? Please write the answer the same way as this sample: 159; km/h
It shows 78; km/h
